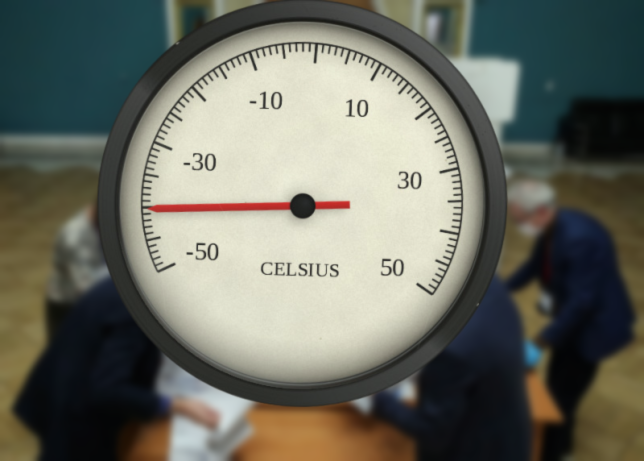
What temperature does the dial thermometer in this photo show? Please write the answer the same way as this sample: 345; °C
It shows -40; °C
